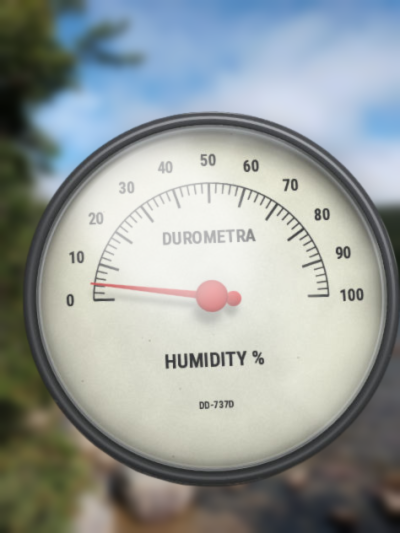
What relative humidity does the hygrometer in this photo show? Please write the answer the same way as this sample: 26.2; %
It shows 4; %
